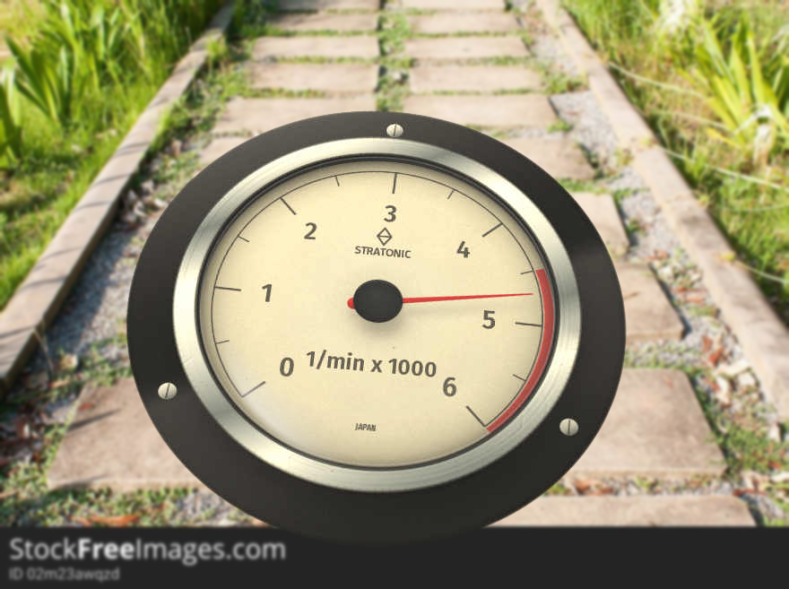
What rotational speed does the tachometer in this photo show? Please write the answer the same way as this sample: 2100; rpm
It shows 4750; rpm
